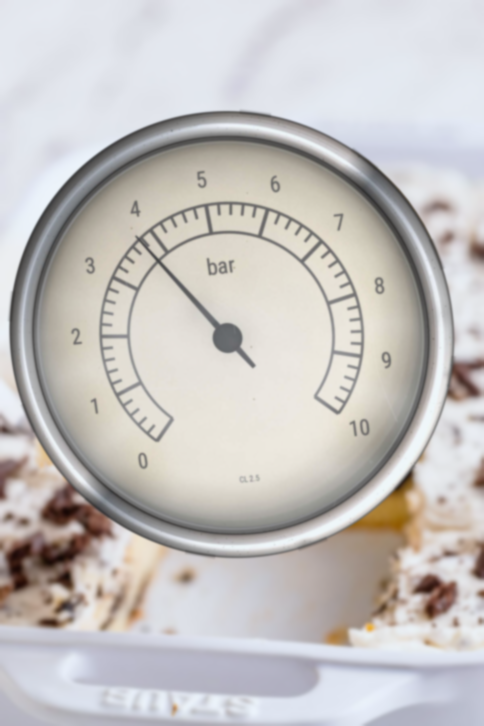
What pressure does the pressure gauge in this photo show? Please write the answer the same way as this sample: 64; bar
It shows 3.8; bar
